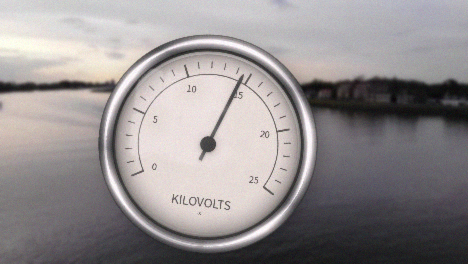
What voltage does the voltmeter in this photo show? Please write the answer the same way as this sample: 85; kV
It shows 14.5; kV
